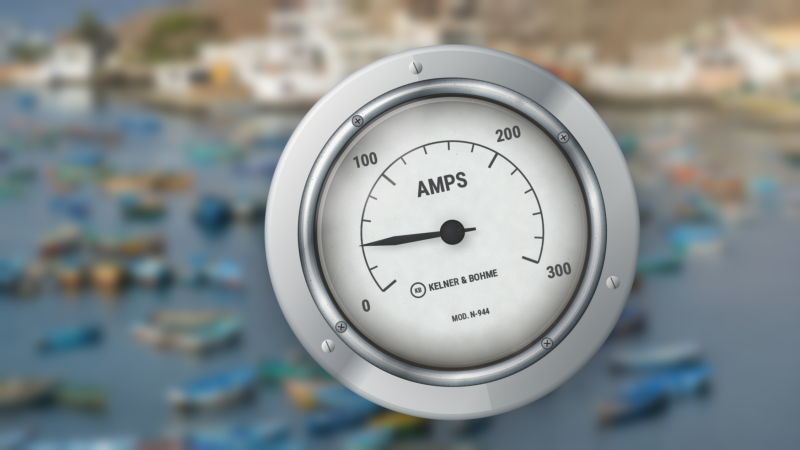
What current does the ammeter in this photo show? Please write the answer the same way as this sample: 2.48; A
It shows 40; A
